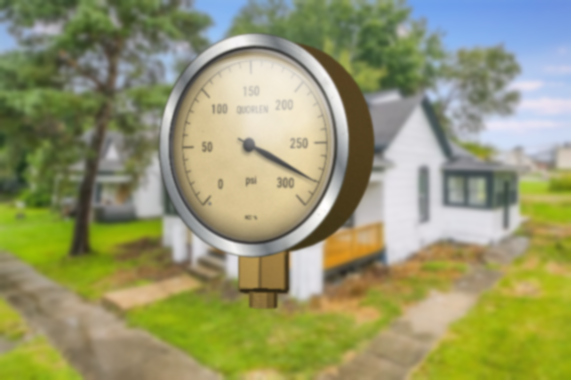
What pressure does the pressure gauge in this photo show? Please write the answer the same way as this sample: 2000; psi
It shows 280; psi
